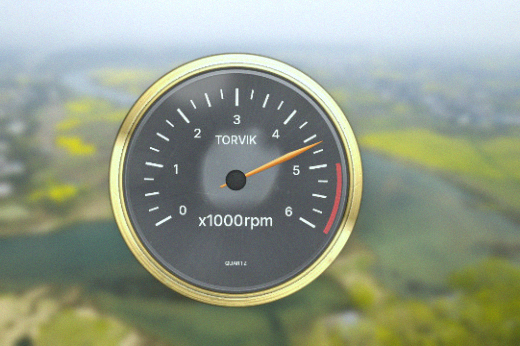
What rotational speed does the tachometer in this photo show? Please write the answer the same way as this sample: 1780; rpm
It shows 4625; rpm
